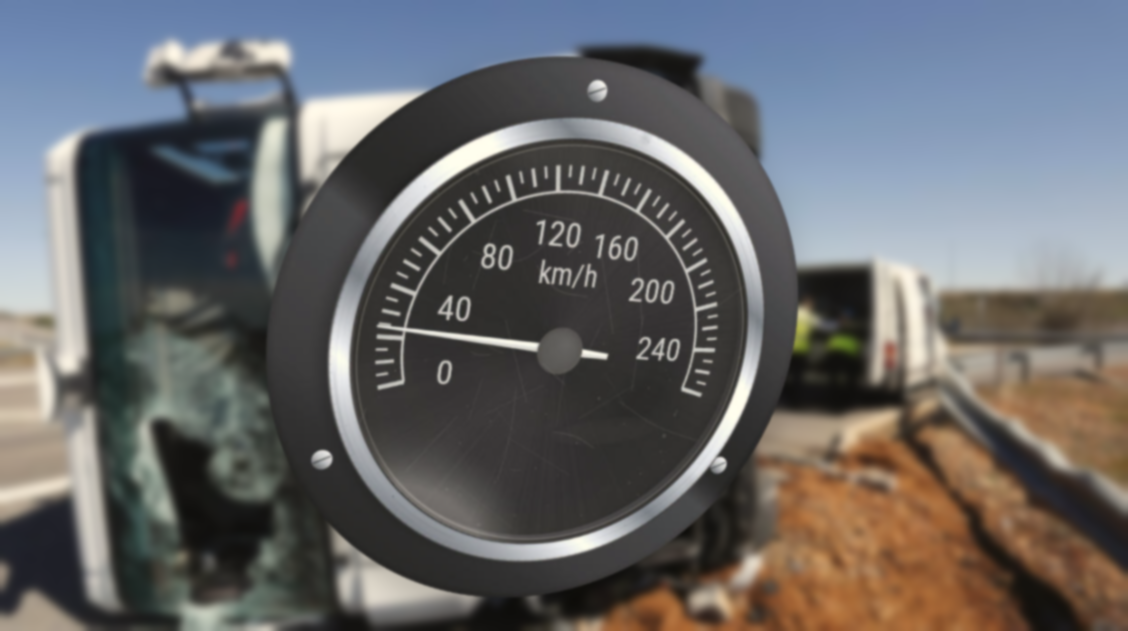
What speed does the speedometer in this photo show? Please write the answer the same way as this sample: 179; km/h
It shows 25; km/h
